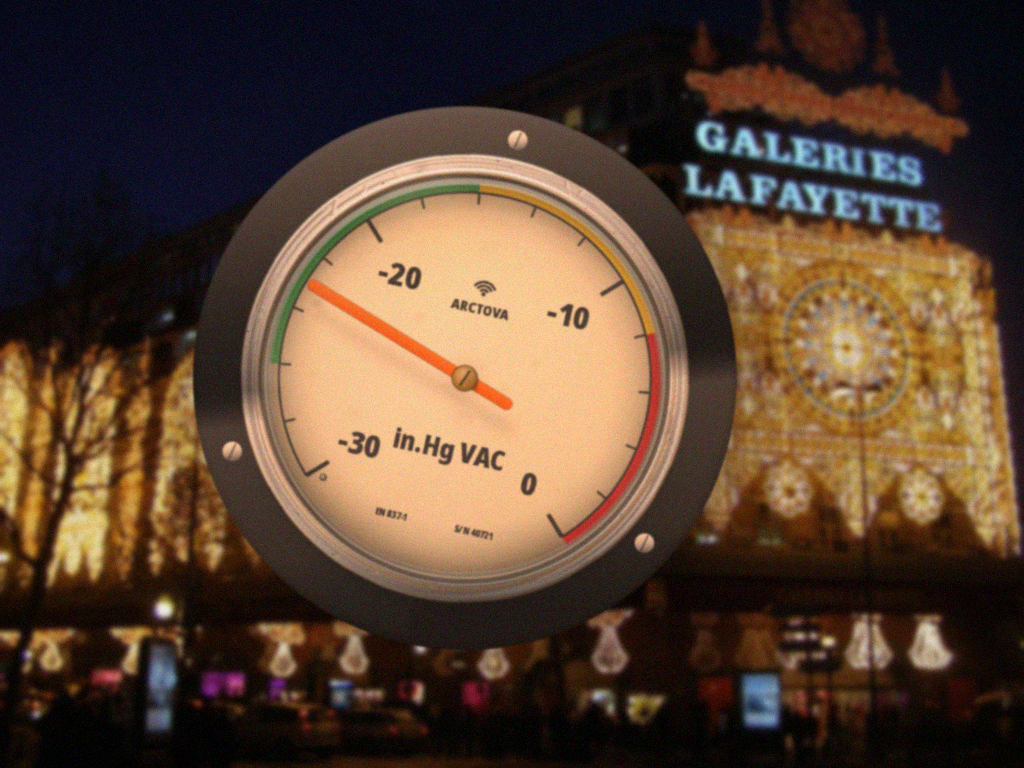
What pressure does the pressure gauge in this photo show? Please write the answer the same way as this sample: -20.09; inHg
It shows -23; inHg
